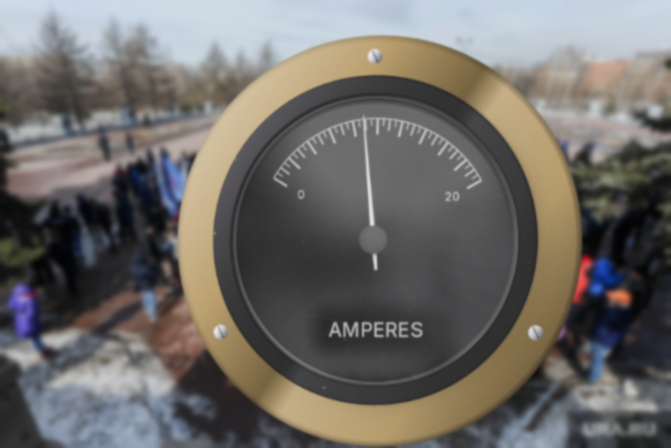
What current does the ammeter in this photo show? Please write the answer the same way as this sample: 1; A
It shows 9; A
